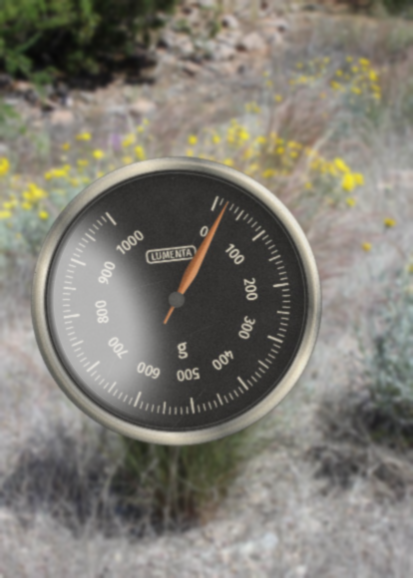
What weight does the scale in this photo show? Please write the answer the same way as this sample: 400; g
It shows 20; g
